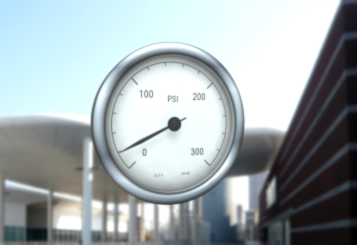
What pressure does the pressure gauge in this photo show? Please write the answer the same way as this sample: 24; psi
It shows 20; psi
